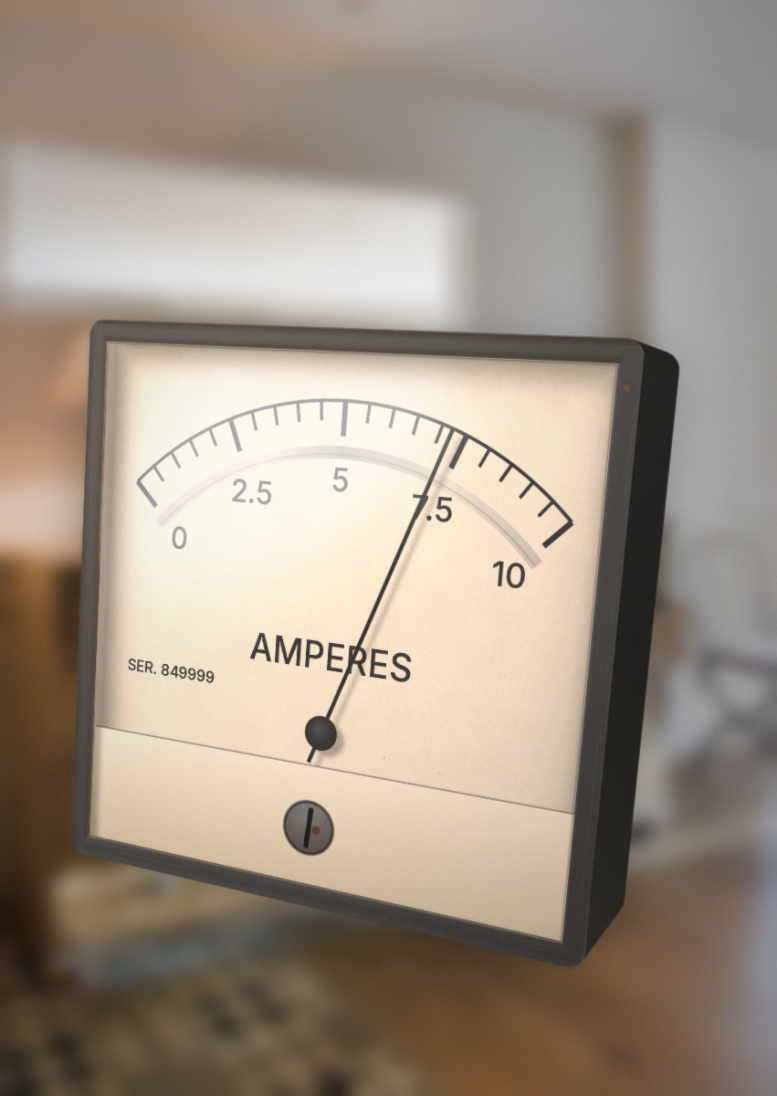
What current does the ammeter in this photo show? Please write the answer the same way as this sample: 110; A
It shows 7.25; A
